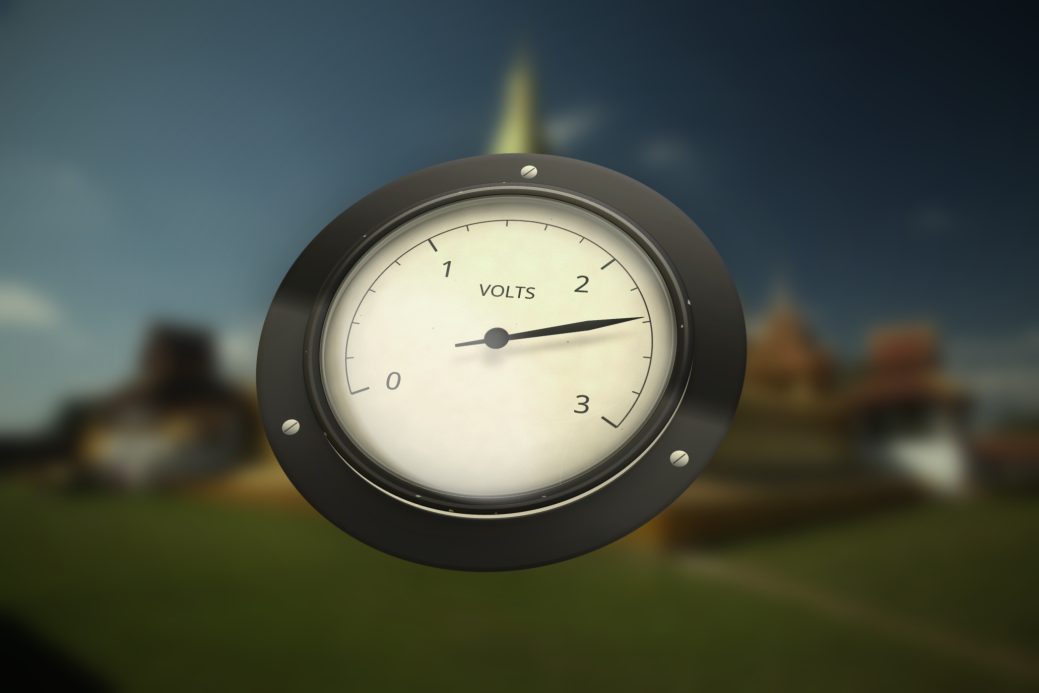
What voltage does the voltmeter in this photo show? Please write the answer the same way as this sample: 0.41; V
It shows 2.4; V
